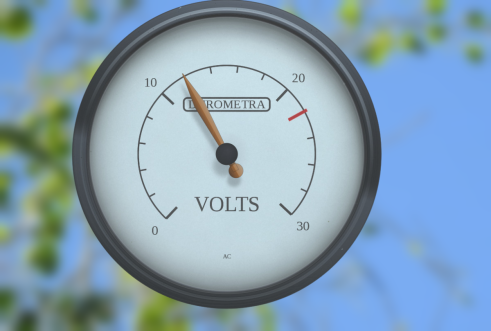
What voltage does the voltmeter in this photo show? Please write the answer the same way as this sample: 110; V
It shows 12; V
